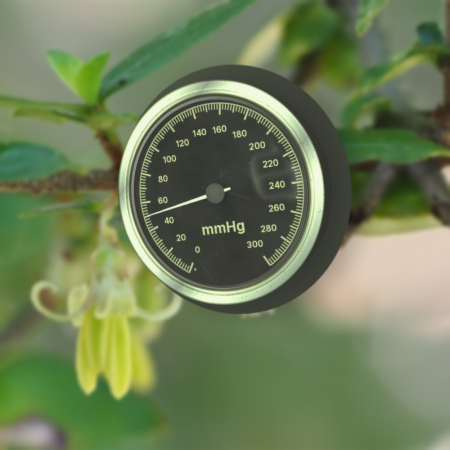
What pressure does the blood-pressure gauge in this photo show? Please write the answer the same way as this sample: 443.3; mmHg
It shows 50; mmHg
